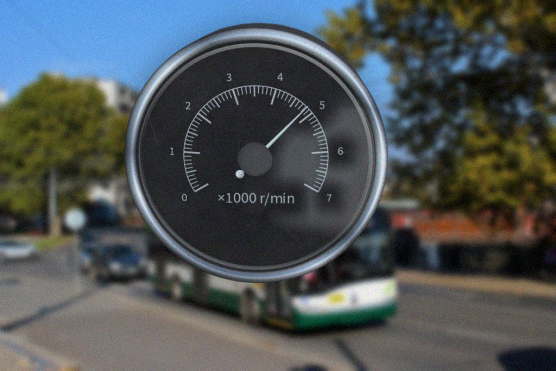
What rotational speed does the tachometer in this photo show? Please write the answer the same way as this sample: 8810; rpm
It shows 4800; rpm
